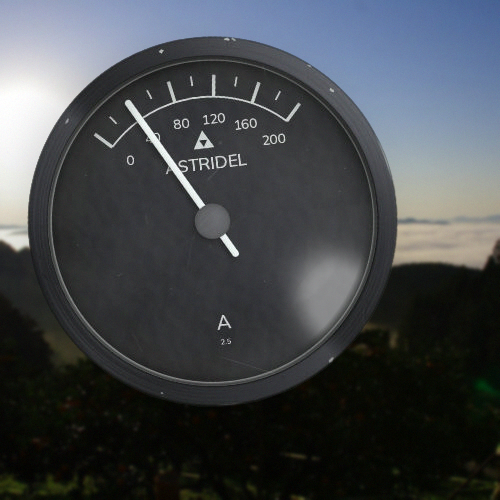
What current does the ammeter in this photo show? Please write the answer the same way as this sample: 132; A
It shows 40; A
